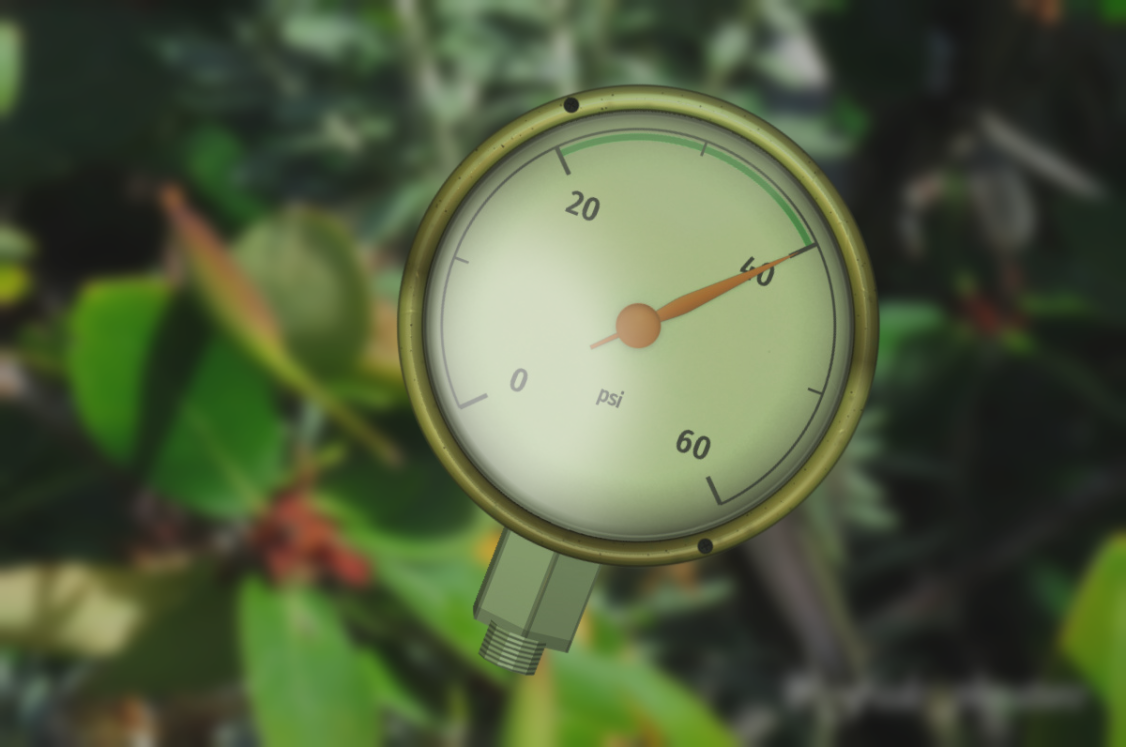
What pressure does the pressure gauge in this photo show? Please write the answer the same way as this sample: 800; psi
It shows 40; psi
